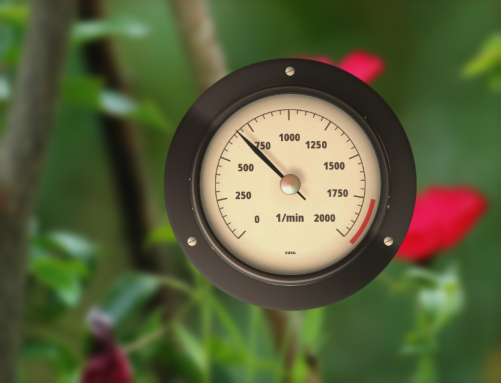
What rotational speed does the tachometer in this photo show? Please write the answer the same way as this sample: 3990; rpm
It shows 675; rpm
